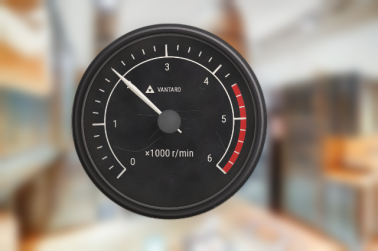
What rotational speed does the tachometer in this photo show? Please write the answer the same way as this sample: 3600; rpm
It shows 2000; rpm
